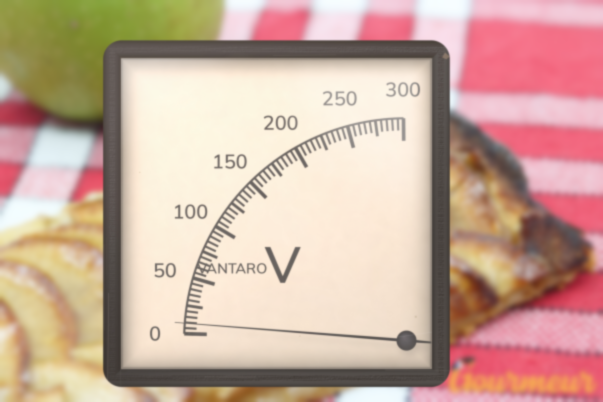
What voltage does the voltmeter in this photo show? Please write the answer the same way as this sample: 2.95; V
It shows 10; V
